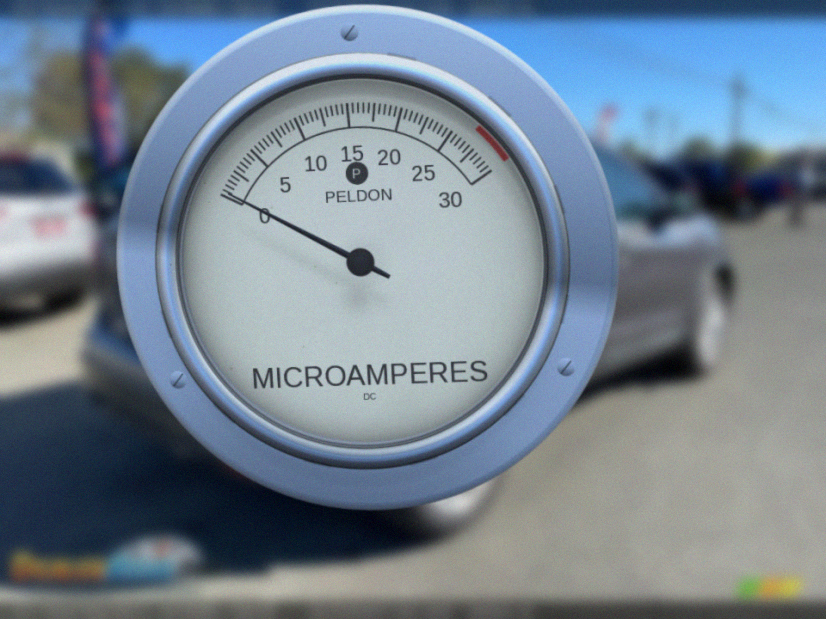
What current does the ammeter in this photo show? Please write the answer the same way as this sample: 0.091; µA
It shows 0.5; µA
